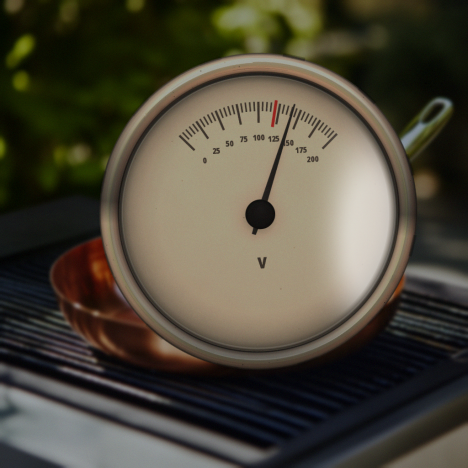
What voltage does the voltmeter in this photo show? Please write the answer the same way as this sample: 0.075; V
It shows 140; V
